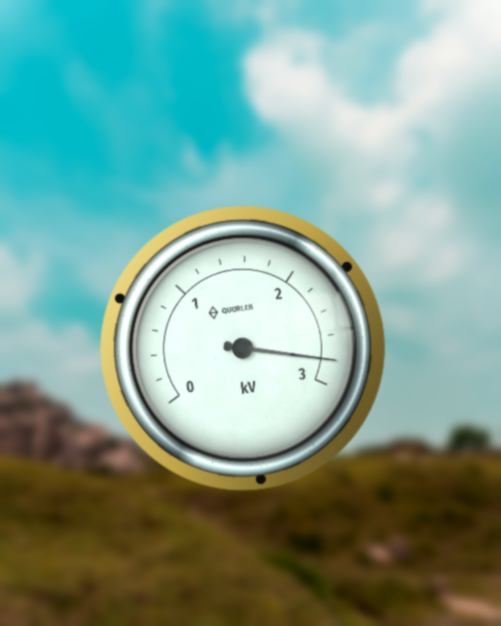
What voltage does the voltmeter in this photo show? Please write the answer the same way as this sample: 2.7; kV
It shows 2.8; kV
